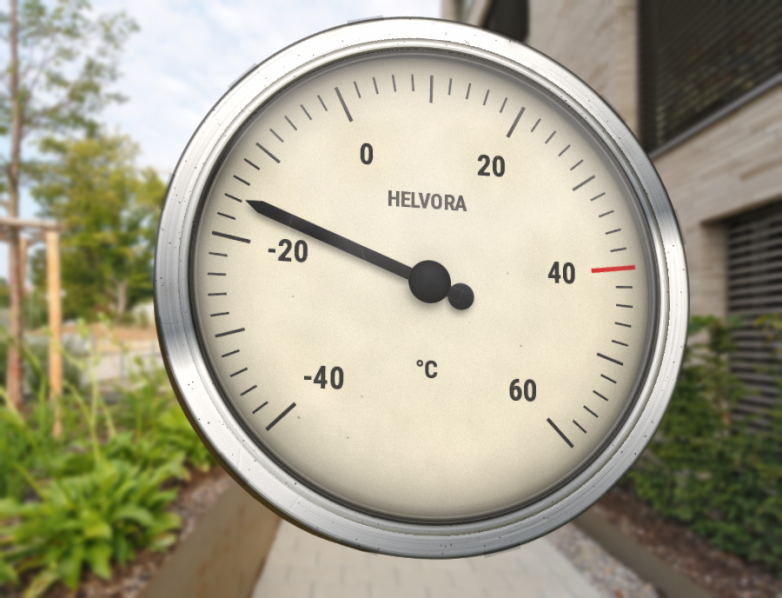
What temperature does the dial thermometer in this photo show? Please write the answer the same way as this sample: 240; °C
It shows -16; °C
